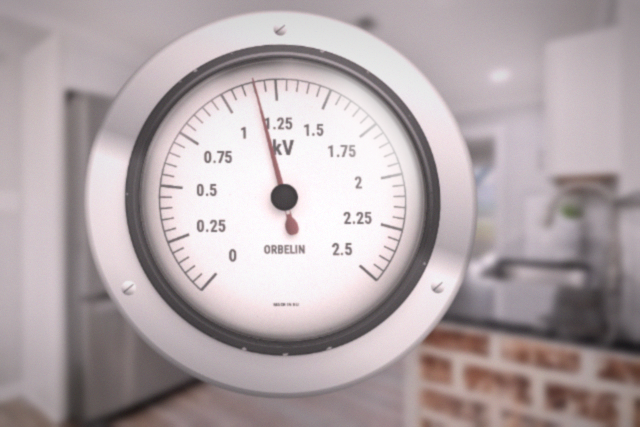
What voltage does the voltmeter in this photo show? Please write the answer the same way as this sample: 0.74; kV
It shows 1.15; kV
